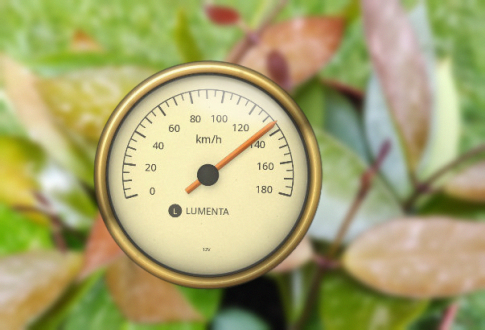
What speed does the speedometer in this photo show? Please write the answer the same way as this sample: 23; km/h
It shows 135; km/h
